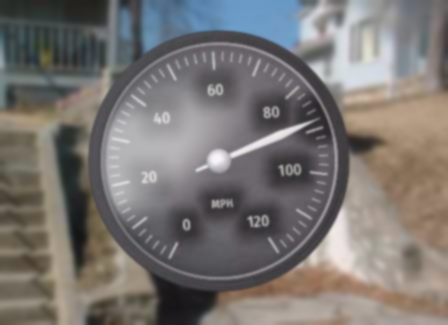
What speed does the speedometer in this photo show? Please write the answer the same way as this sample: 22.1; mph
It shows 88; mph
